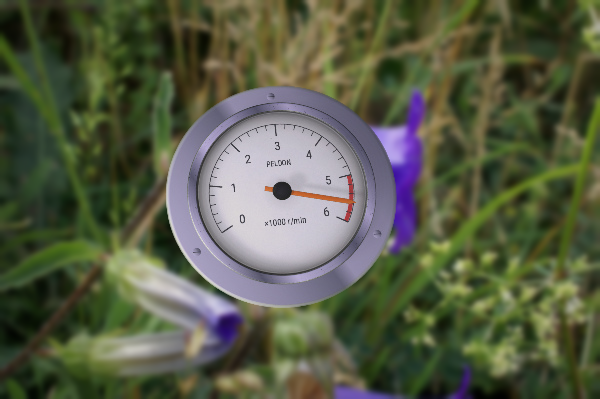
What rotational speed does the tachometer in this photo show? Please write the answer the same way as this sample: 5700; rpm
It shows 5600; rpm
